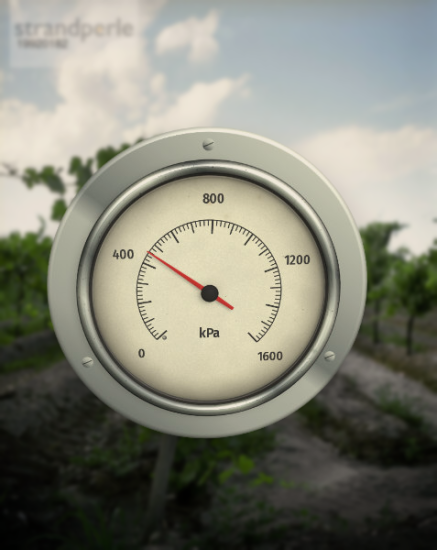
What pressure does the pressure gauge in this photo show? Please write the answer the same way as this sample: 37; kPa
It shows 460; kPa
